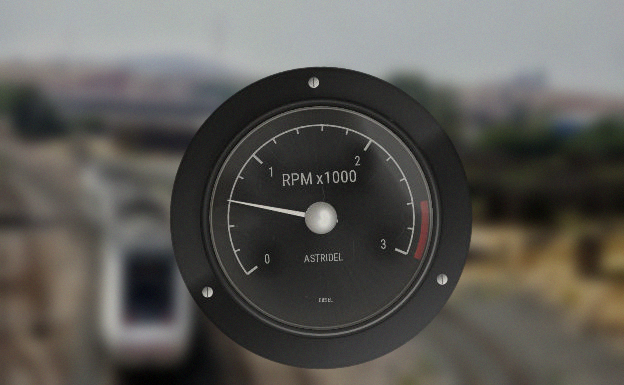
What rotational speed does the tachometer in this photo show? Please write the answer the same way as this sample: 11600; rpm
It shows 600; rpm
